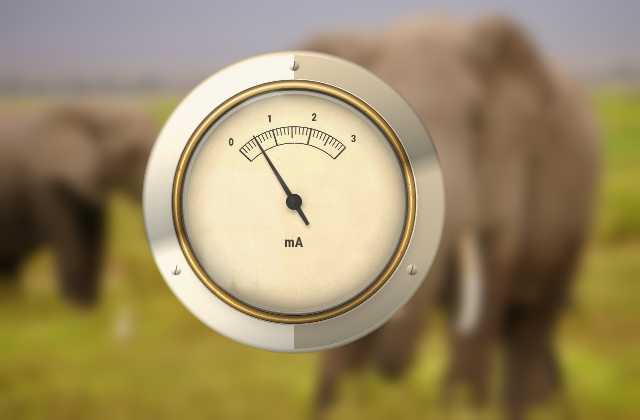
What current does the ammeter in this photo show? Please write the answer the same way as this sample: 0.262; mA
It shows 0.5; mA
